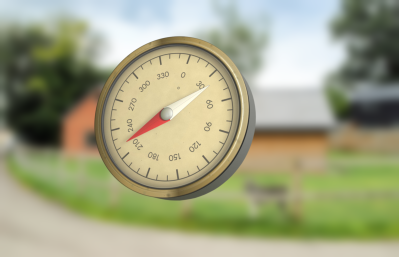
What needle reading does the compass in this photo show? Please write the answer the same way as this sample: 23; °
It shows 220; °
